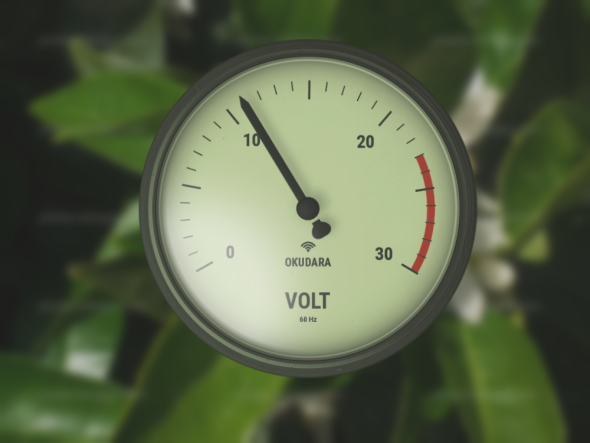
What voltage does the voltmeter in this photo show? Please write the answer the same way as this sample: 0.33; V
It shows 11; V
